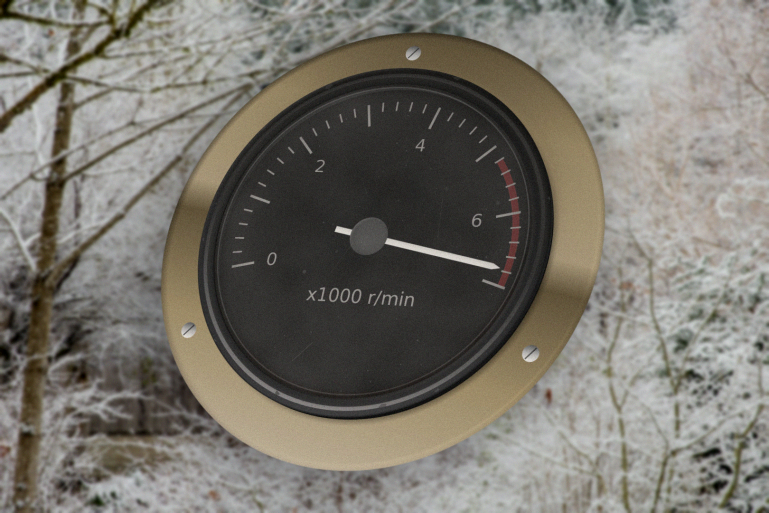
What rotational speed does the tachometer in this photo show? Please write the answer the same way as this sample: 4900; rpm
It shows 6800; rpm
